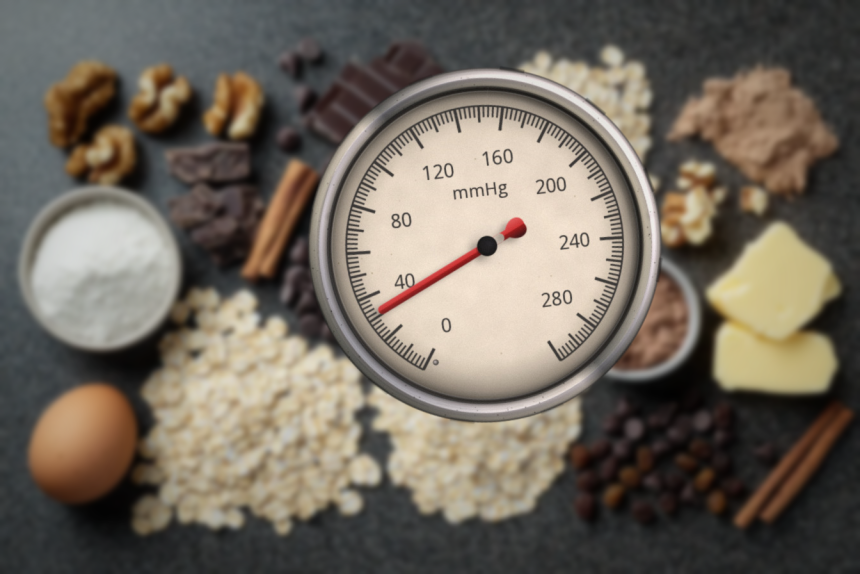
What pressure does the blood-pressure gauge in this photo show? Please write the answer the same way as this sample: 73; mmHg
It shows 32; mmHg
